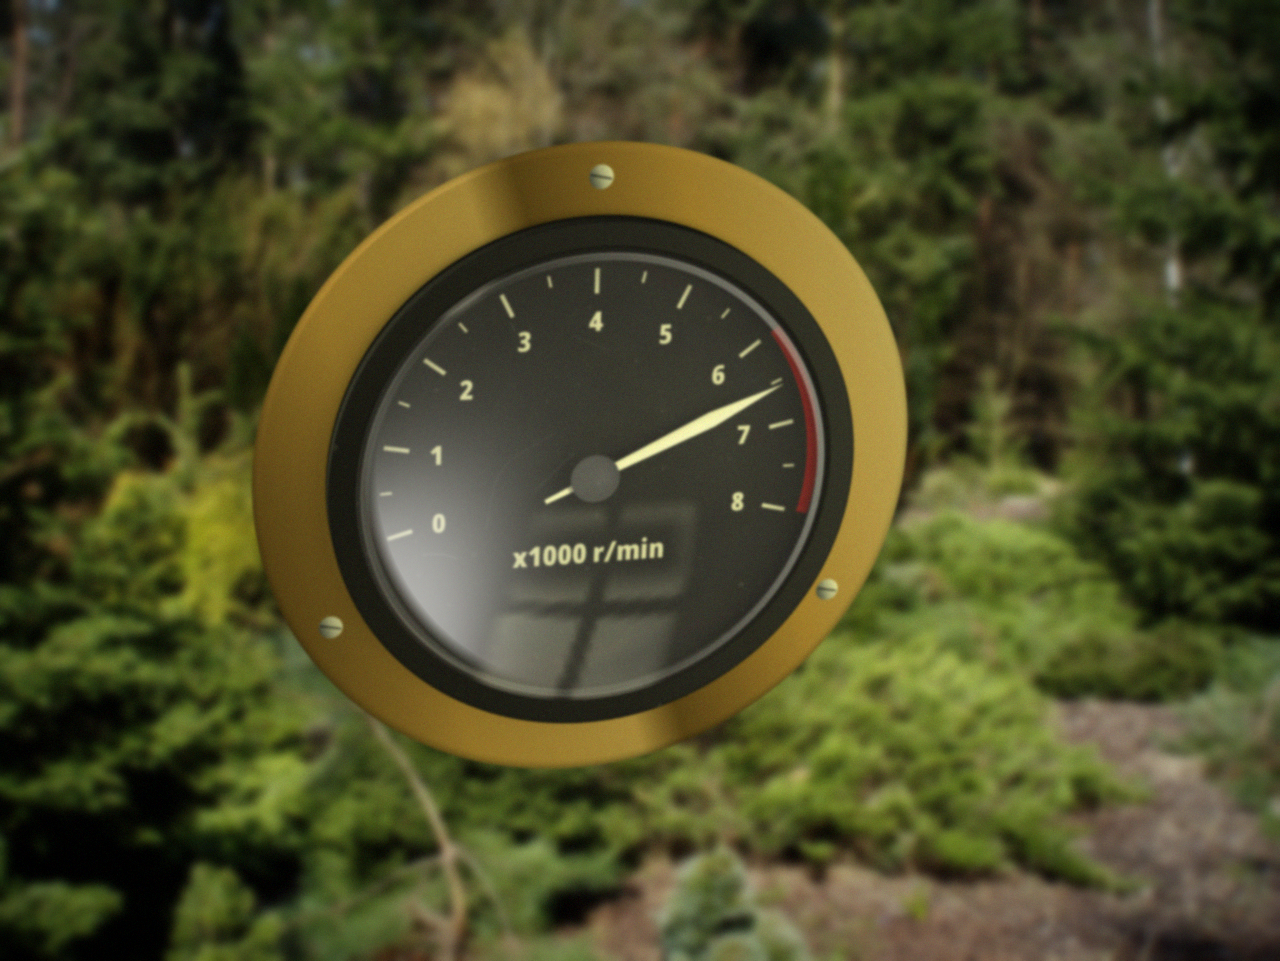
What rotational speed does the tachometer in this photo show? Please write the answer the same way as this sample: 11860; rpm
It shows 6500; rpm
